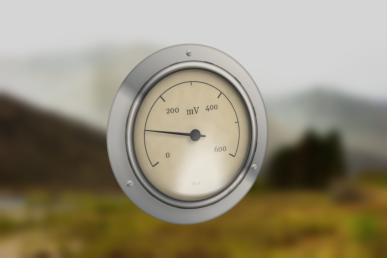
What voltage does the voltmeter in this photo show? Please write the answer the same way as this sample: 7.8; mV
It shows 100; mV
